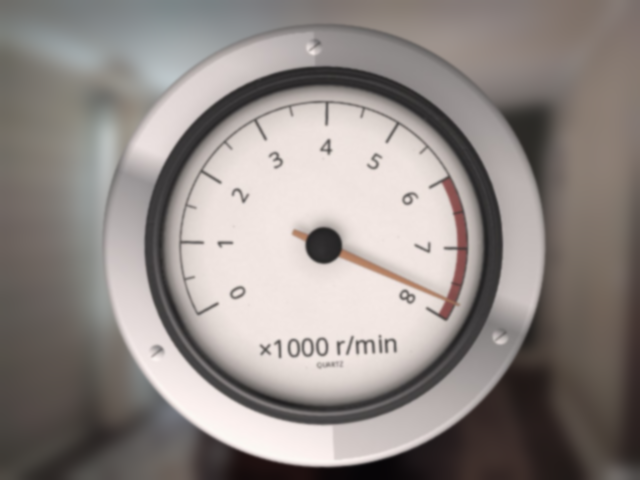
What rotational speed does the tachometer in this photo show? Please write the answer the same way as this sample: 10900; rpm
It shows 7750; rpm
